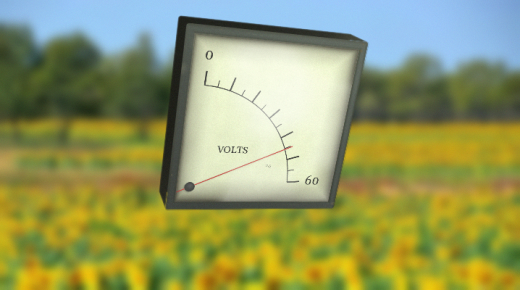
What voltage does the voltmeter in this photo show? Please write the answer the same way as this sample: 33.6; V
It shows 45; V
